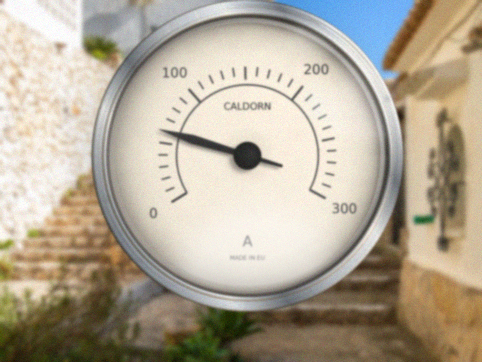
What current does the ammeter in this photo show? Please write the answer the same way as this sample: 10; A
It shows 60; A
